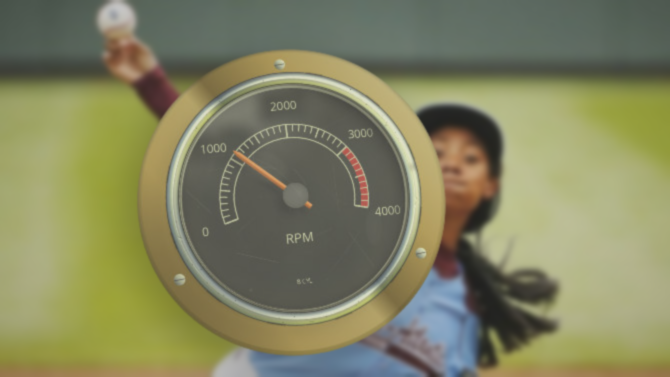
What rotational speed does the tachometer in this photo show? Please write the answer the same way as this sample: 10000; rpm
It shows 1100; rpm
